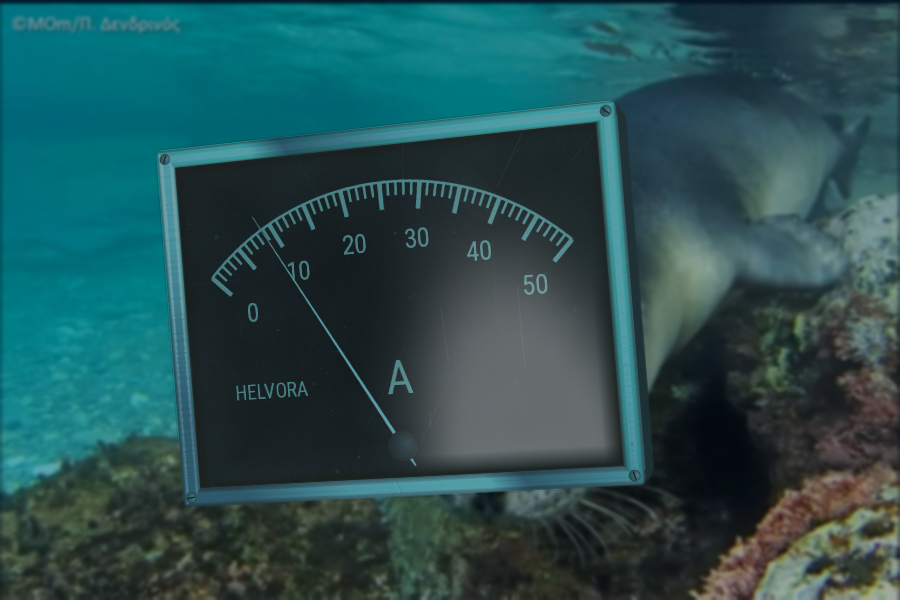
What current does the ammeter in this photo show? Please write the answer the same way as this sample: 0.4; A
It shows 9; A
